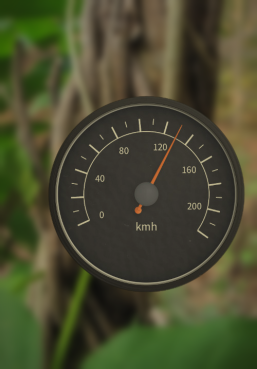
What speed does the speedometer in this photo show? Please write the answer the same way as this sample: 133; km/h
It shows 130; km/h
